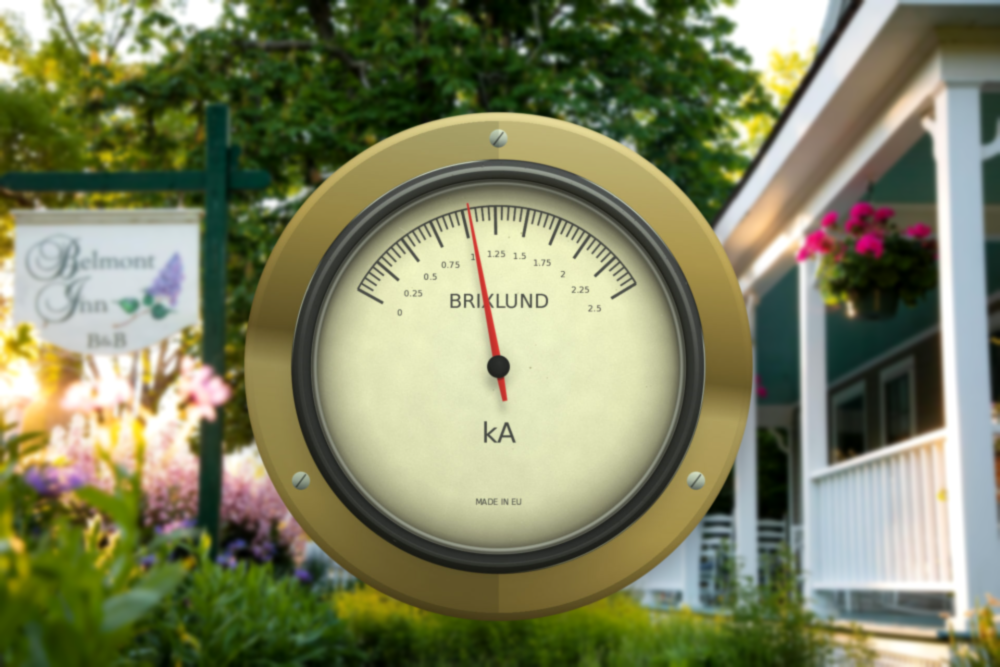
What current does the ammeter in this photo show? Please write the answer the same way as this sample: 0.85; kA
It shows 1.05; kA
